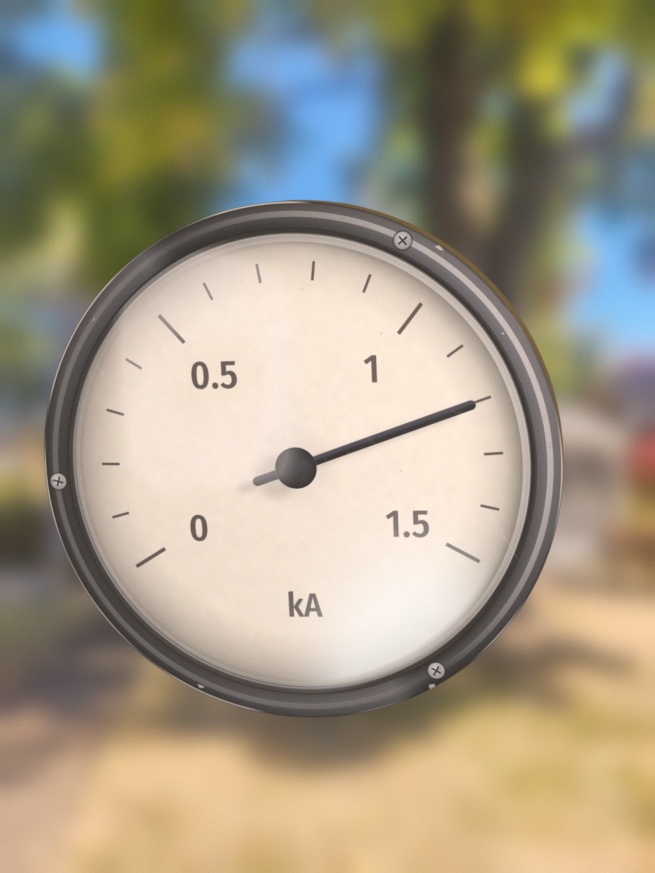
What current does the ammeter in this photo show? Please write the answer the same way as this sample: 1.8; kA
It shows 1.2; kA
